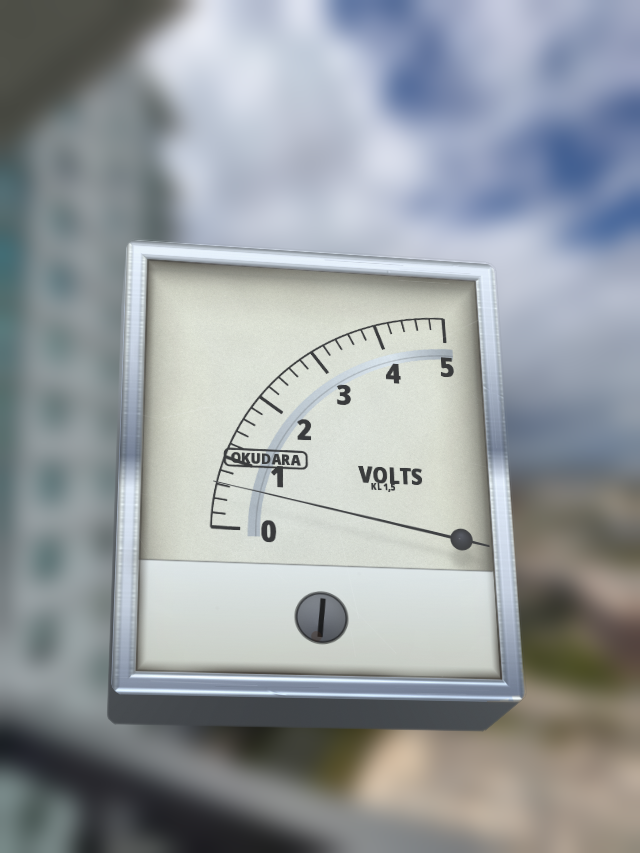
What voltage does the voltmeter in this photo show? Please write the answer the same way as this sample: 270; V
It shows 0.6; V
